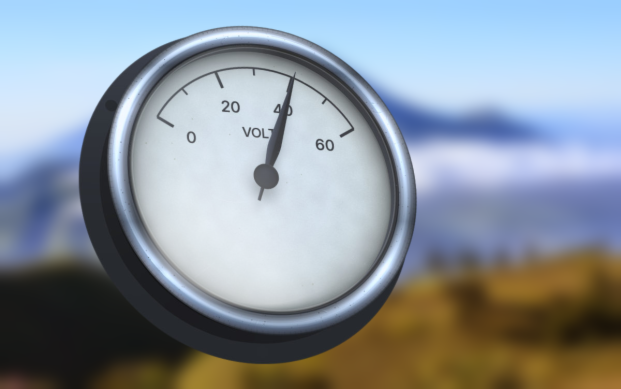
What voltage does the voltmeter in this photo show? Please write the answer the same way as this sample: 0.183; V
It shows 40; V
